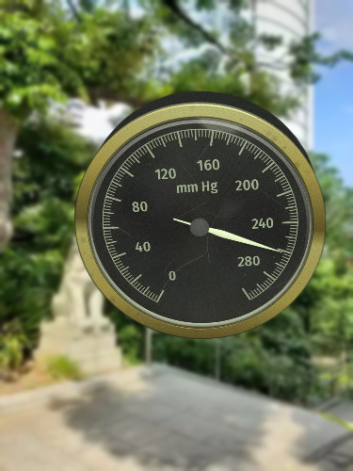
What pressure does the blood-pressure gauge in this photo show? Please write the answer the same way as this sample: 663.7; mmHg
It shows 260; mmHg
